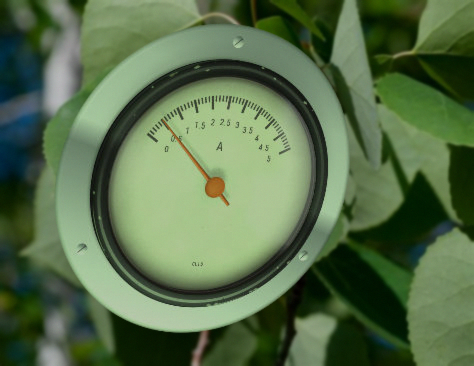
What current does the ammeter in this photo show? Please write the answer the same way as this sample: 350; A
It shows 0.5; A
